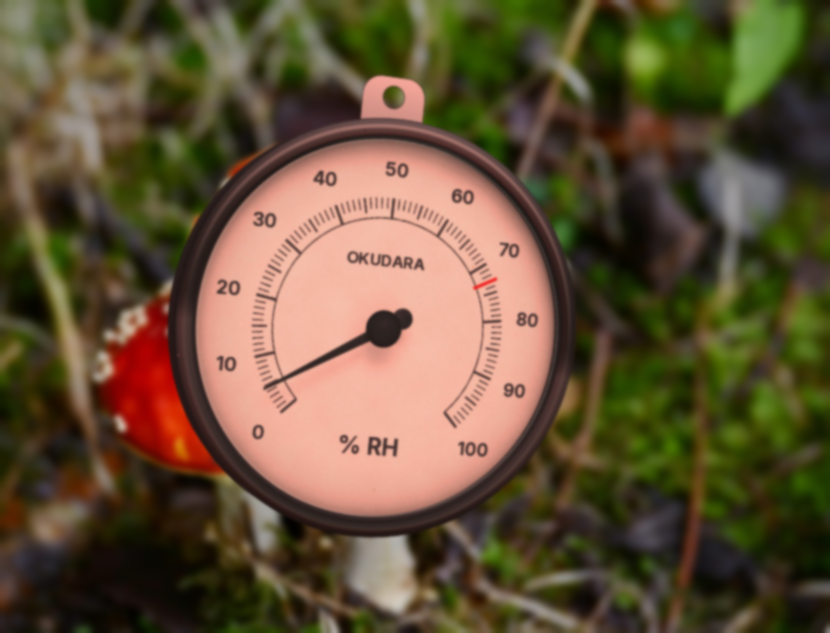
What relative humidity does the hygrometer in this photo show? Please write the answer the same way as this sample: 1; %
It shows 5; %
